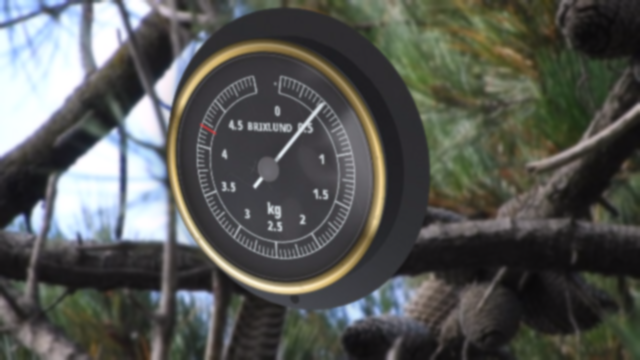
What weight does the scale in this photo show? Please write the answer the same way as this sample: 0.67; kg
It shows 0.5; kg
